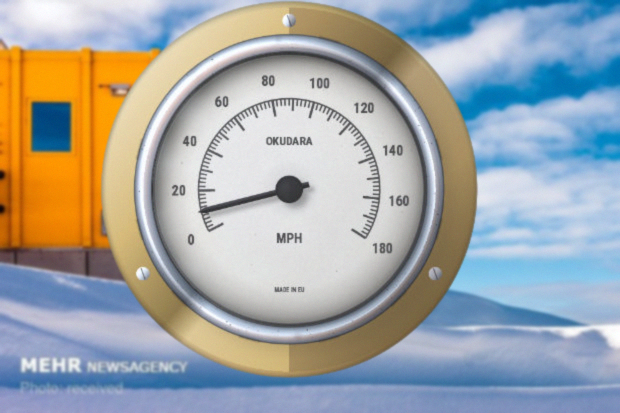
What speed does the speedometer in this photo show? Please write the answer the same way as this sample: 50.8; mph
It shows 10; mph
